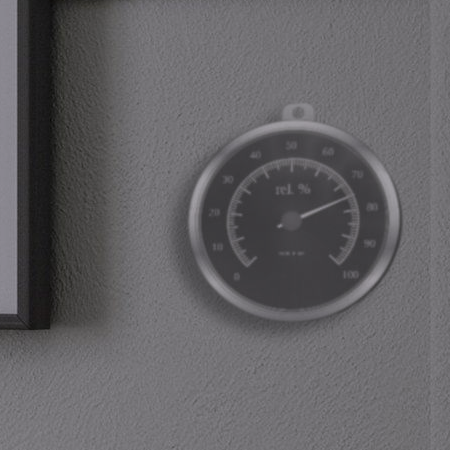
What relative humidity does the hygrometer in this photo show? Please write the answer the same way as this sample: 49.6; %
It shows 75; %
